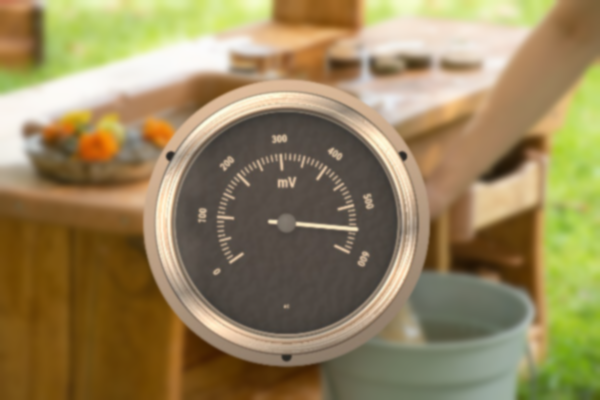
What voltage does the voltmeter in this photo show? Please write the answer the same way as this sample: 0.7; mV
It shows 550; mV
